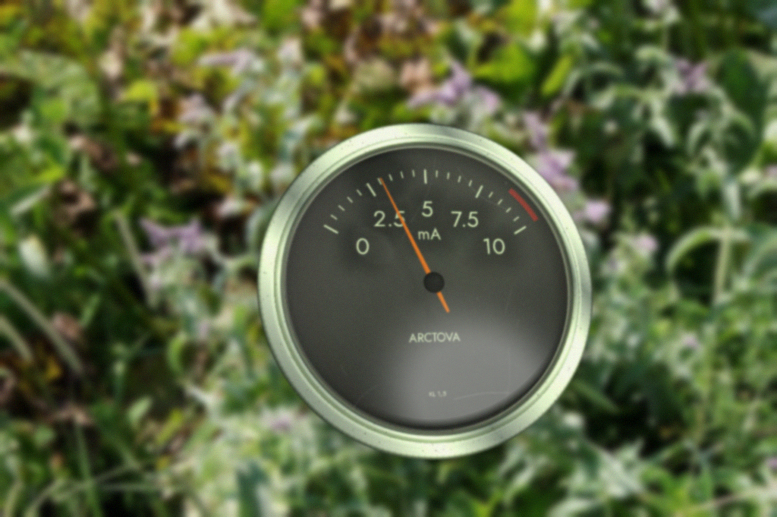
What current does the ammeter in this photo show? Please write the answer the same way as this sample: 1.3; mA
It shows 3; mA
